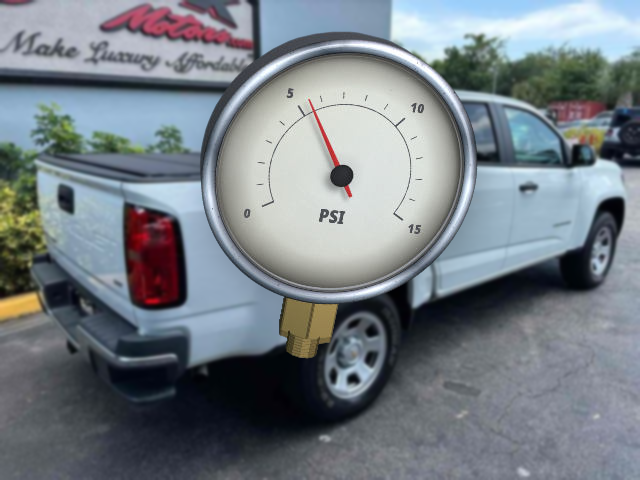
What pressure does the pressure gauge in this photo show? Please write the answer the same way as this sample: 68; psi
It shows 5.5; psi
